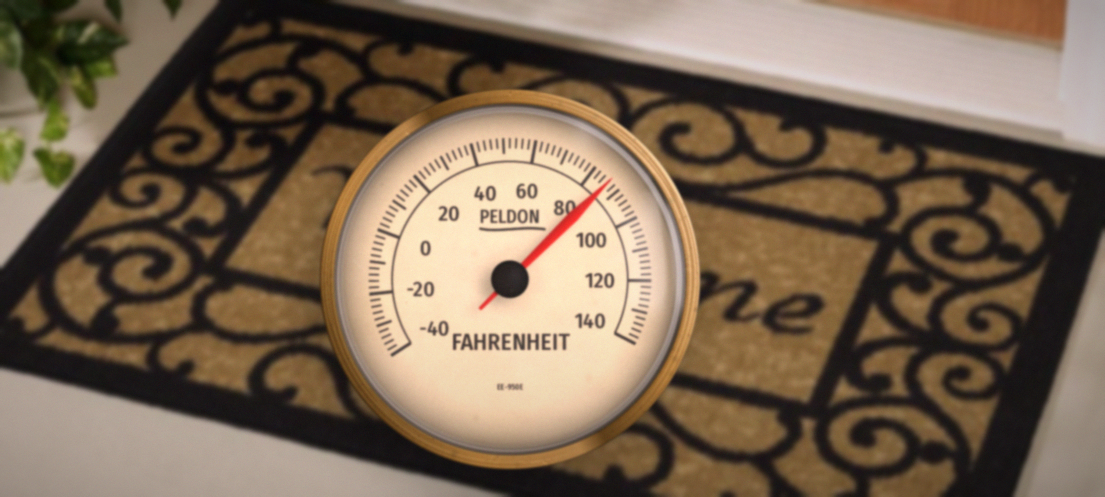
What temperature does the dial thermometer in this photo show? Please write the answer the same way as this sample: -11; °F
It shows 86; °F
